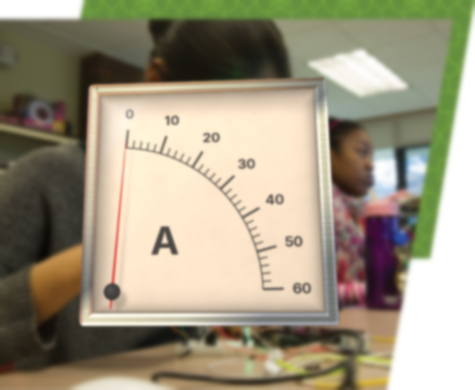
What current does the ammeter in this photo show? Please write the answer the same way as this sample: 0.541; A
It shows 0; A
